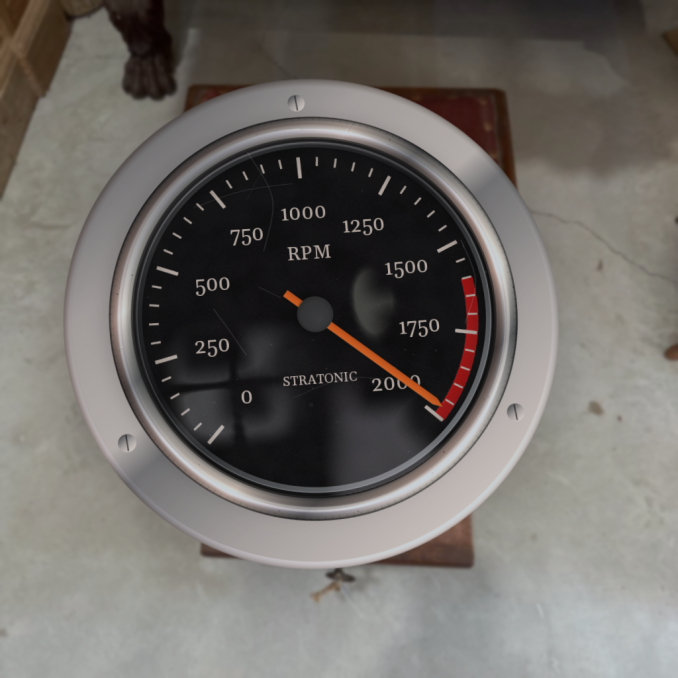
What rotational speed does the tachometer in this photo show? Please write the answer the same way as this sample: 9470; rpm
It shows 1975; rpm
